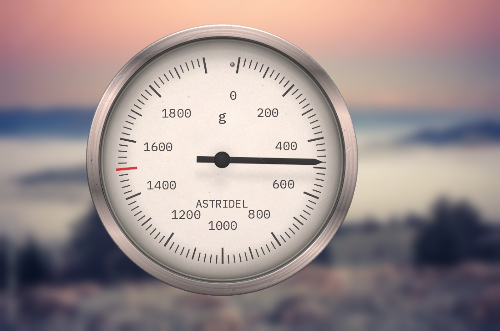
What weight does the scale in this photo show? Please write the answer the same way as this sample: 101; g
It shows 480; g
